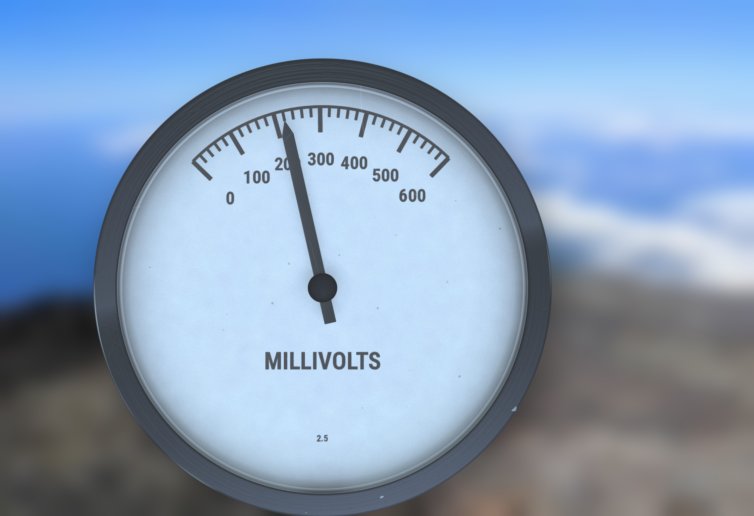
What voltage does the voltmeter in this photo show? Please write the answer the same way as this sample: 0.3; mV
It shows 220; mV
